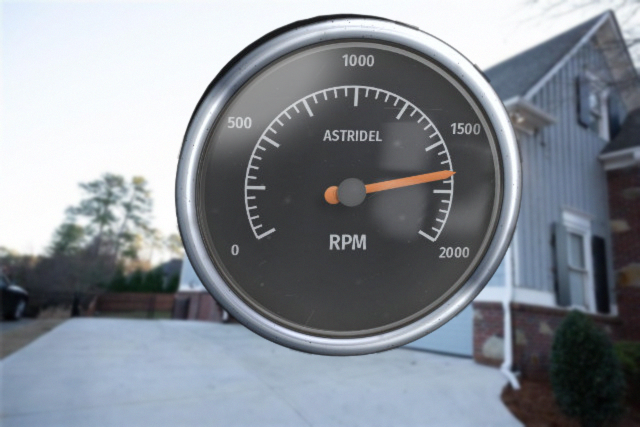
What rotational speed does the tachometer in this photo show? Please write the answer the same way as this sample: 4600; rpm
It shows 1650; rpm
